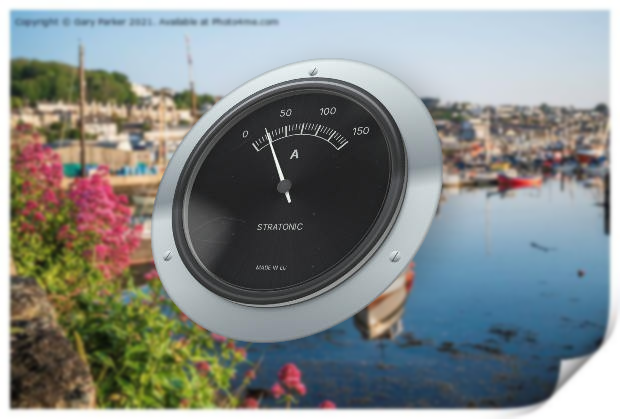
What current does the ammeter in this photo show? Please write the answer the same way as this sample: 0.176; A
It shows 25; A
